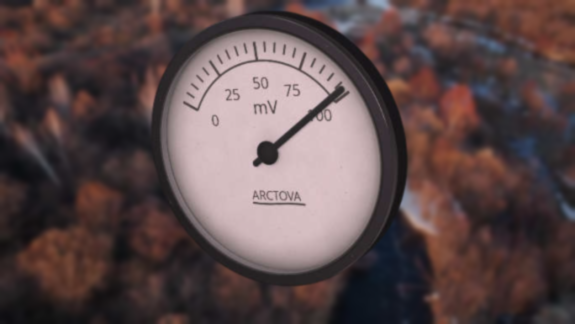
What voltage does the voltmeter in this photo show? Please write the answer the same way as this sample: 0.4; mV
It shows 97.5; mV
